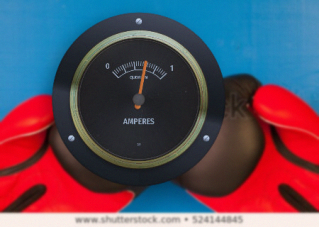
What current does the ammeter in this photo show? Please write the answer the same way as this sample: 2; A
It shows 0.6; A
